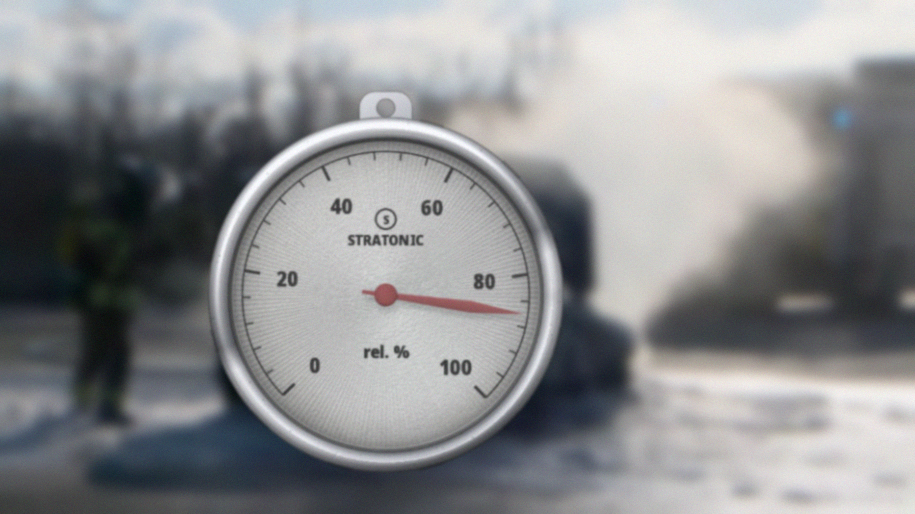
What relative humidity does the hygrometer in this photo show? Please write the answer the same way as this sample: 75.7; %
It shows 86; %
